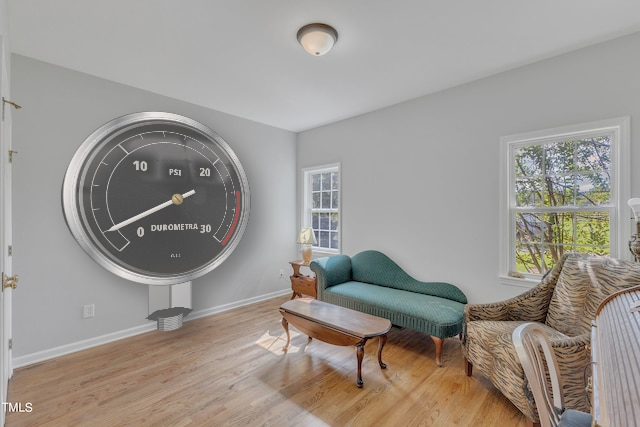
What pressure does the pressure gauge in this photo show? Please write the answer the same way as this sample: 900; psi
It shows 2; psi
